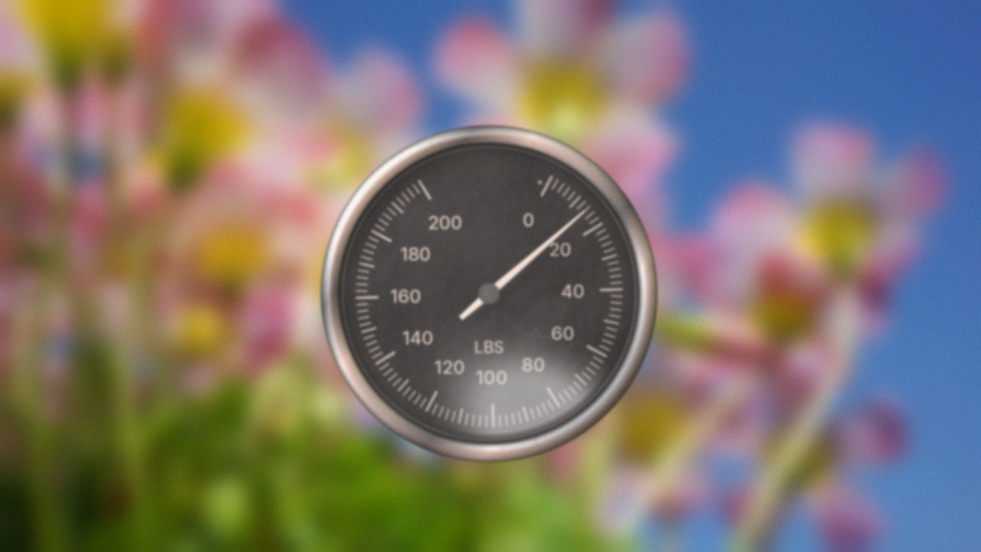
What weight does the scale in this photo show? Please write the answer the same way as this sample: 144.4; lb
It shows 14; lb
